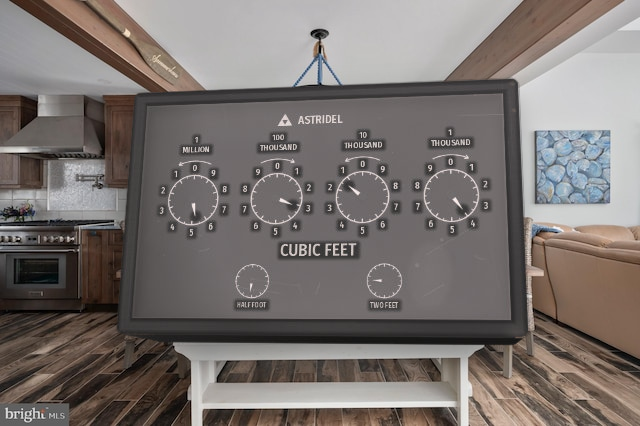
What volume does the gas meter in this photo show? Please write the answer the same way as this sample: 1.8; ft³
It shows 531400; ft³
